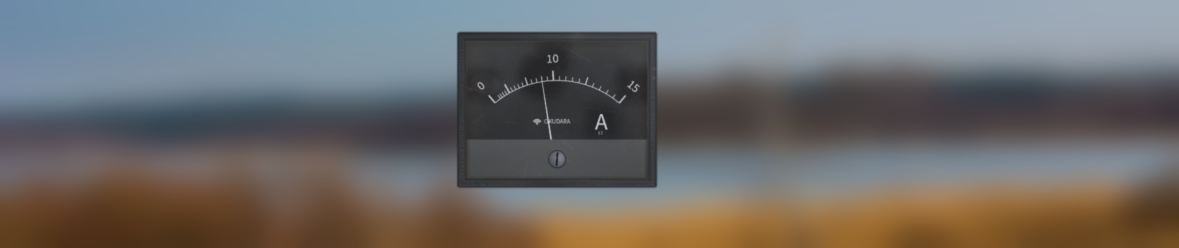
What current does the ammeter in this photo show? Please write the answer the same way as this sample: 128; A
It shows 9; A
